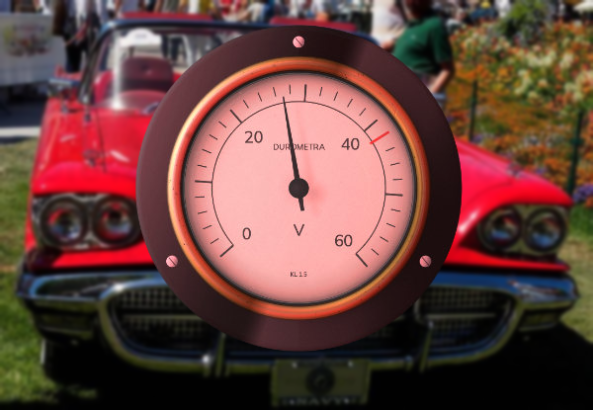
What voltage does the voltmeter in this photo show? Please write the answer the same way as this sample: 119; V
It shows 27; V
